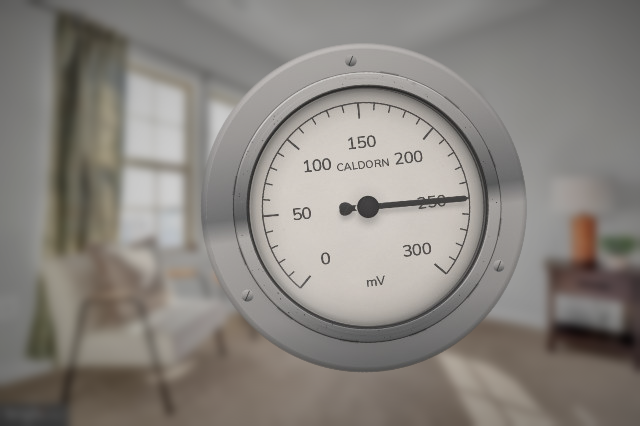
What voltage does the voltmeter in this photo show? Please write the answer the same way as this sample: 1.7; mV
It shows 250; mV
